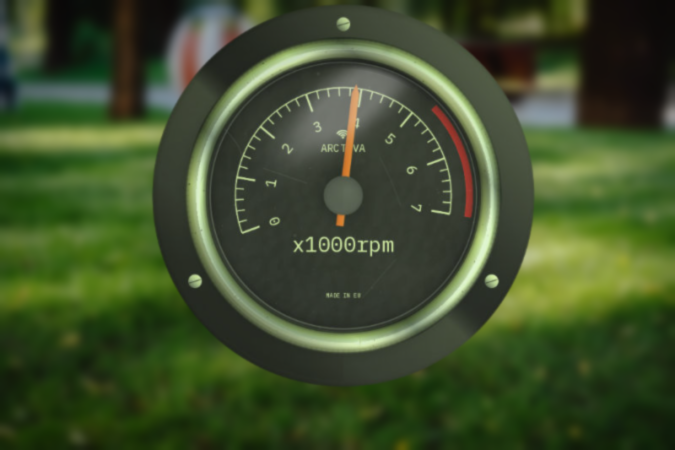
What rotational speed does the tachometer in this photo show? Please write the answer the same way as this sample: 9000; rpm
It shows 3900; rpm
